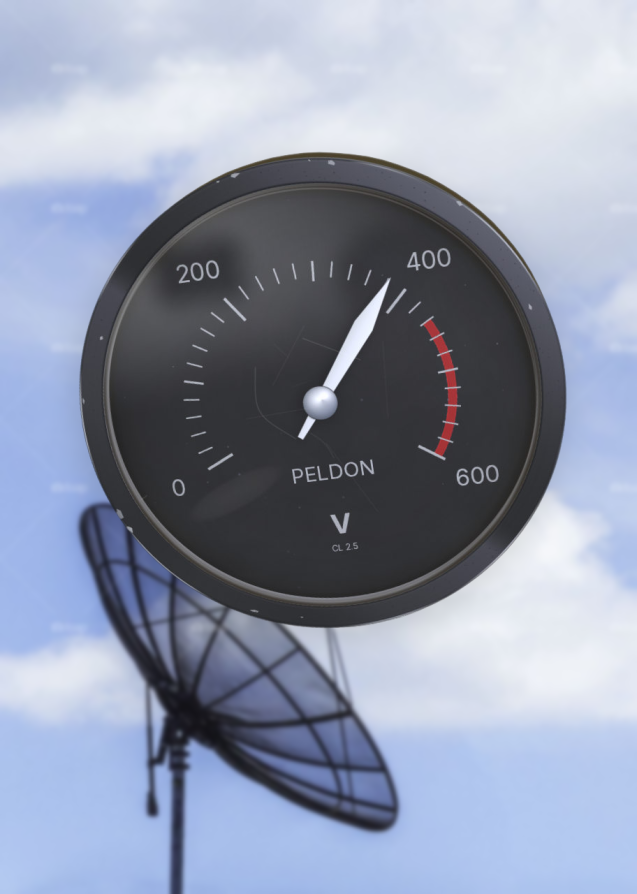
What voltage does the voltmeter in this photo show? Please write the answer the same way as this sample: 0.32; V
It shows 380; V
